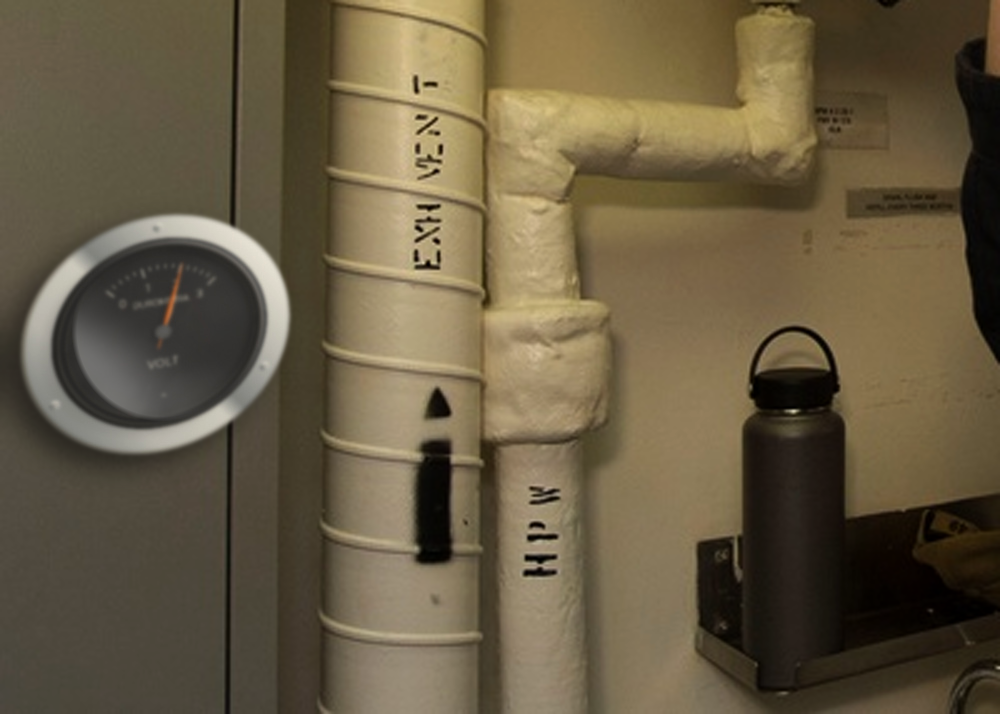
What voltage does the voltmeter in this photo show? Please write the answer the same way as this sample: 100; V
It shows 2; V
